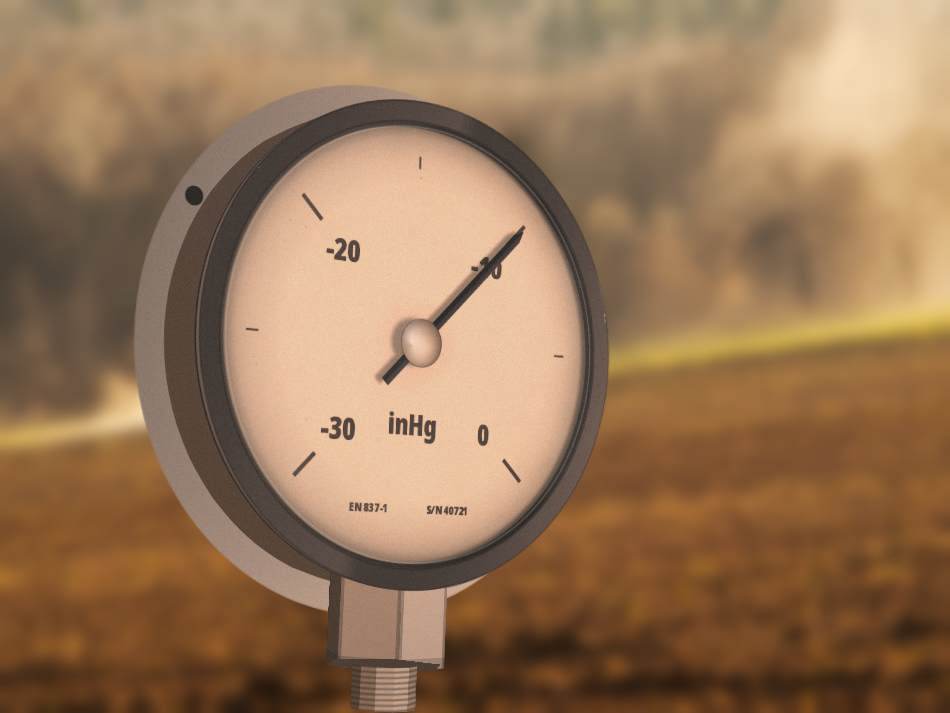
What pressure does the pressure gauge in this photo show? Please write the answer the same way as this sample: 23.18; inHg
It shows -10; inHg
